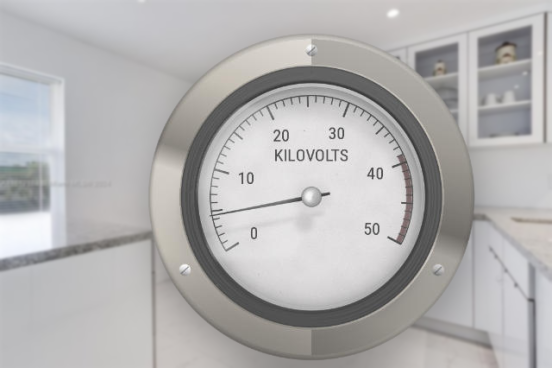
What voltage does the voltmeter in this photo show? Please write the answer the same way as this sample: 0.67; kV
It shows 4.5; kV
